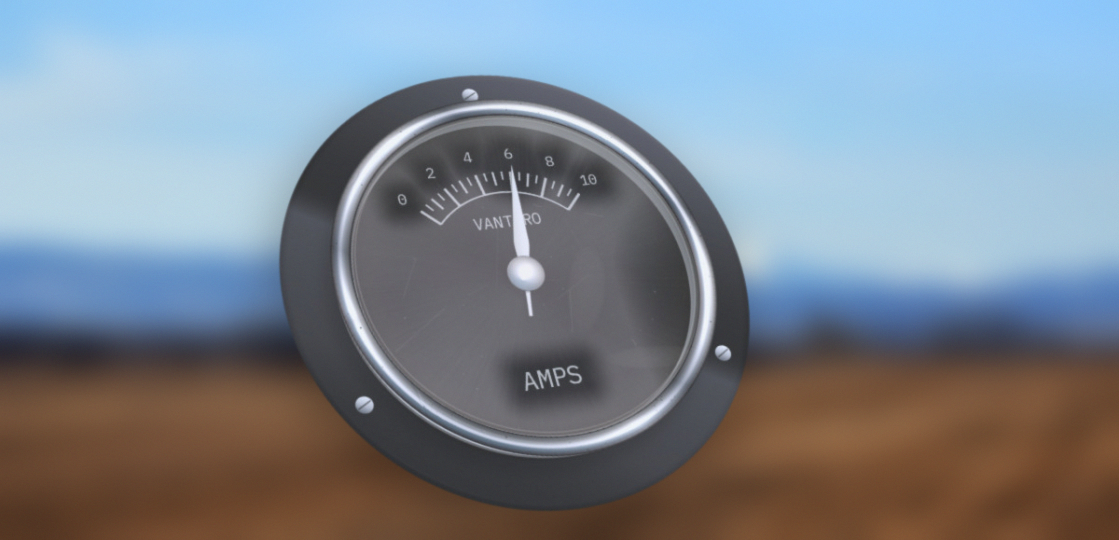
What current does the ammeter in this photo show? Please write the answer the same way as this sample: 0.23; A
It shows 6; A
